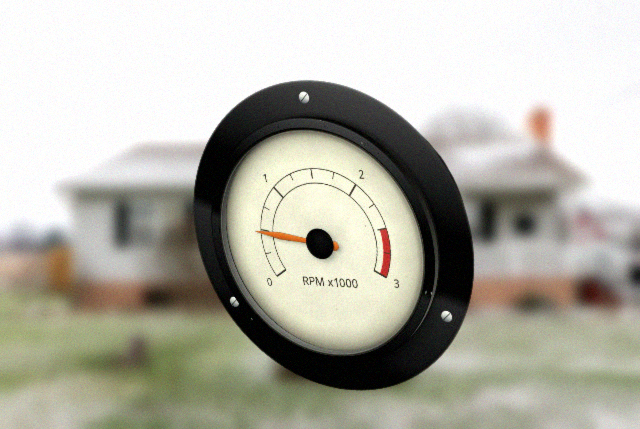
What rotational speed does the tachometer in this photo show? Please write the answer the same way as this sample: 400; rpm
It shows 500; rpm
